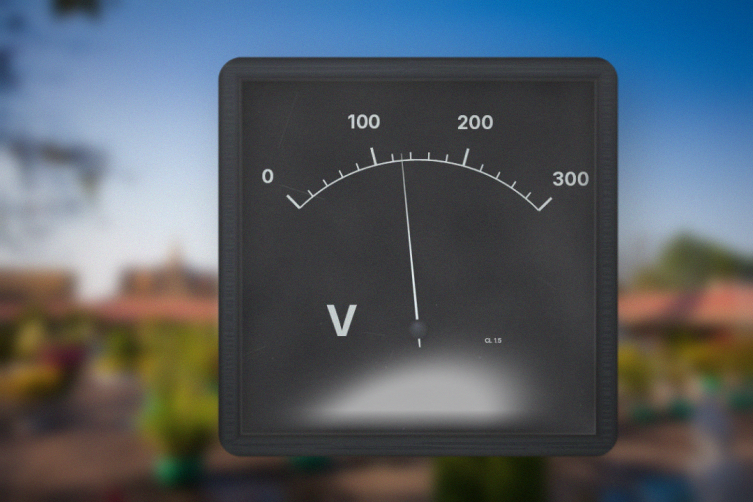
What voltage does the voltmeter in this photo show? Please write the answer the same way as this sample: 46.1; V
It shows 130; V
